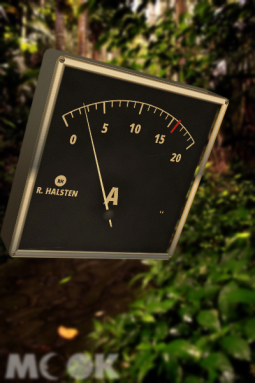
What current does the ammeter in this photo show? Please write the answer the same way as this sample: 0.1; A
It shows 2.5; A
